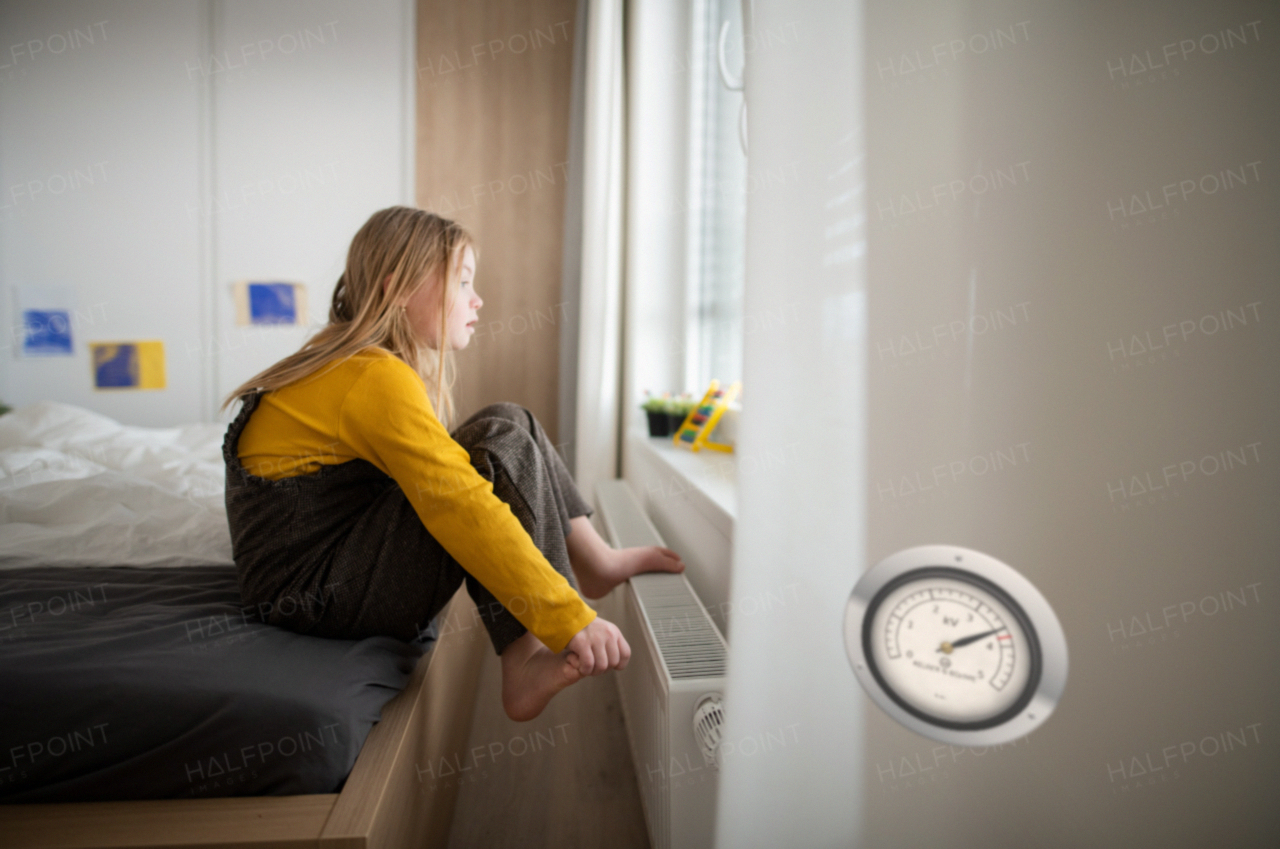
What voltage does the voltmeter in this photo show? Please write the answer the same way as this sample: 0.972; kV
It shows 3.6; kV
